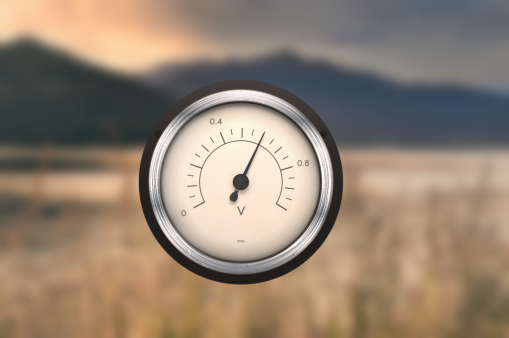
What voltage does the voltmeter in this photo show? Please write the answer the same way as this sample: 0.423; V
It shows 0.6; V
